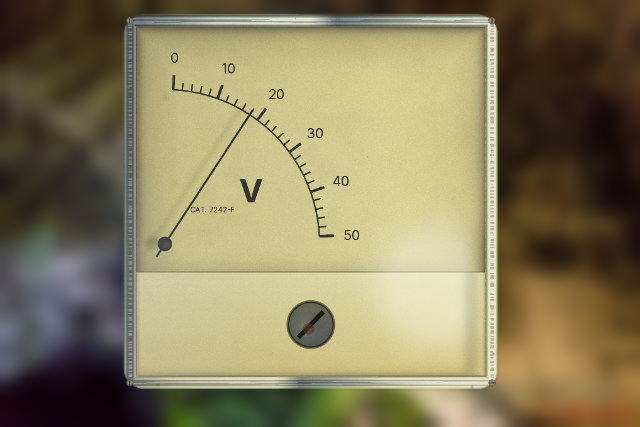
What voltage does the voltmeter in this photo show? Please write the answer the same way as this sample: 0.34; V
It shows 18; V
